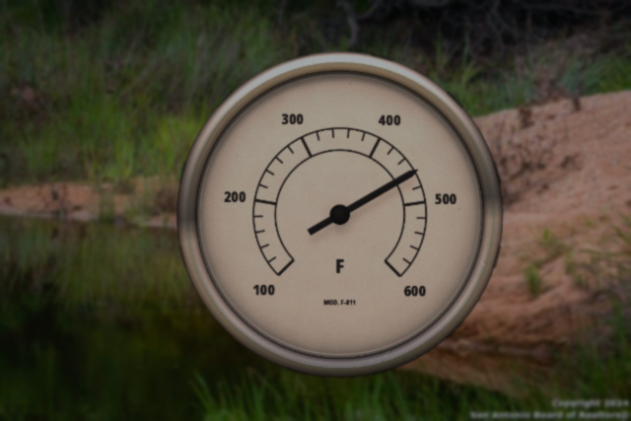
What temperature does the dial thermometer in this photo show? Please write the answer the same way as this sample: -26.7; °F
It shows 460; °F
